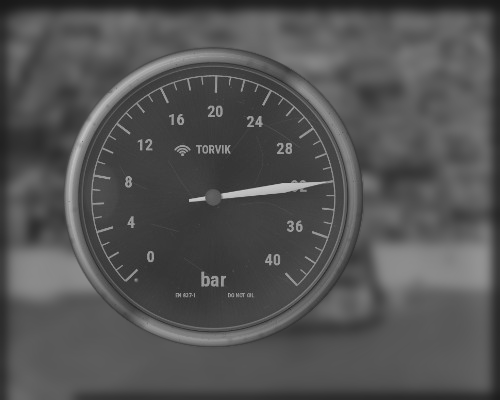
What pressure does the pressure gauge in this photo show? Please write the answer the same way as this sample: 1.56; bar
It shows 32; bar
